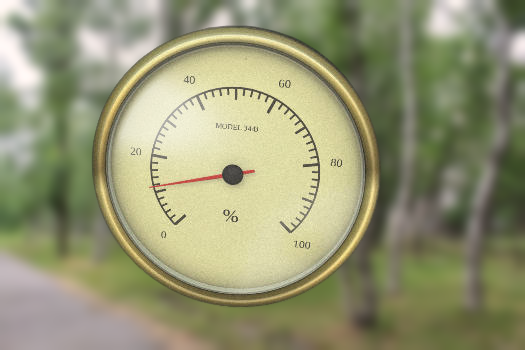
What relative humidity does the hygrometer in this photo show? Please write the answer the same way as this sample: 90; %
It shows 12; %
